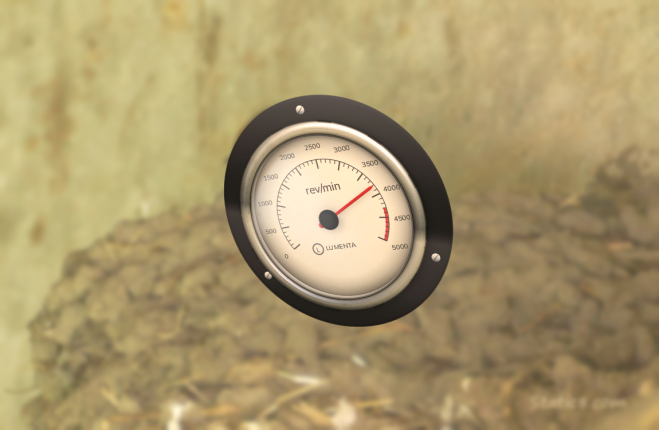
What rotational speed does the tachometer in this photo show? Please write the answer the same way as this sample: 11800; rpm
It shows 3800; rpm
